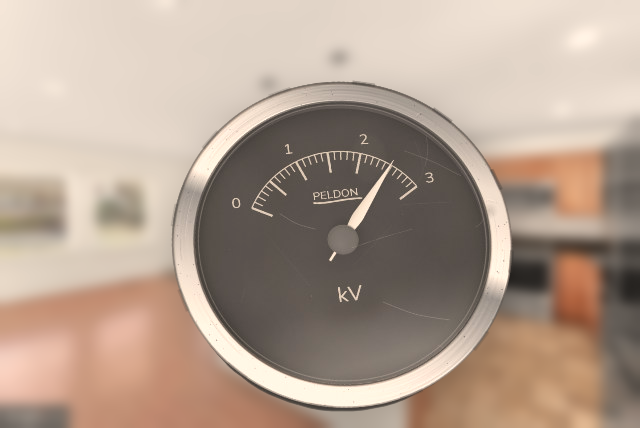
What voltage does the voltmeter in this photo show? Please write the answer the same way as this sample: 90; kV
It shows 2.5; kV
